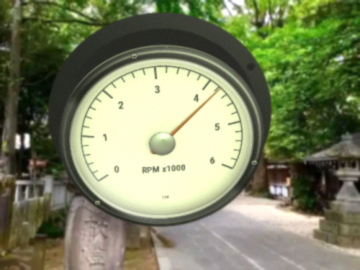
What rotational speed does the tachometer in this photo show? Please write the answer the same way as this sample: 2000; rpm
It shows 4200; rpm
